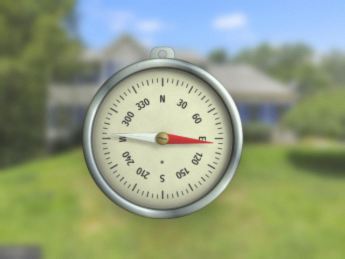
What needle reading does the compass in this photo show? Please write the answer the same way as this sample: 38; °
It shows 95; °
